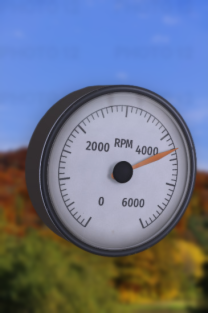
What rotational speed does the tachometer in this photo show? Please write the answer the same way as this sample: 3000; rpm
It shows 4300; rpm
